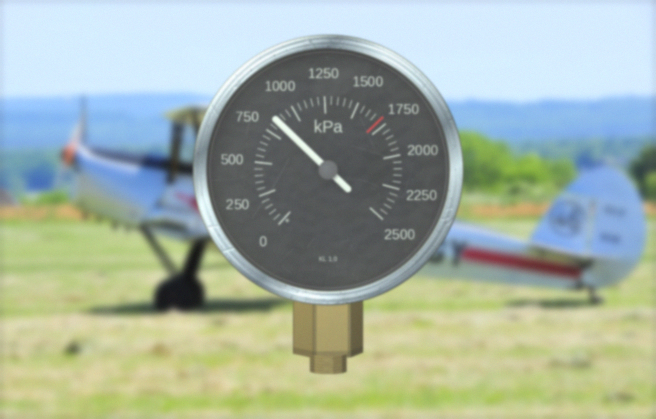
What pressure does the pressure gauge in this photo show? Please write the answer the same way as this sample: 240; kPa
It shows 850; kPa
